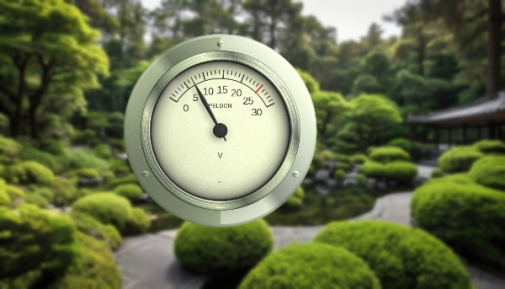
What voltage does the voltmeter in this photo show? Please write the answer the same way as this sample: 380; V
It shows 7; V
